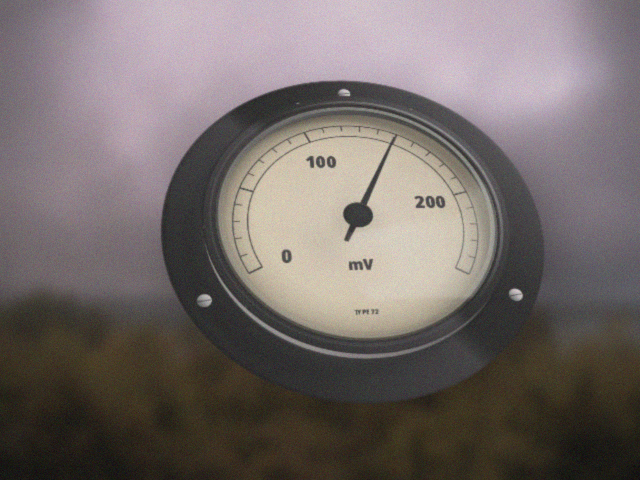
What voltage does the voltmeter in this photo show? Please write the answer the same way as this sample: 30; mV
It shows 150; mV
